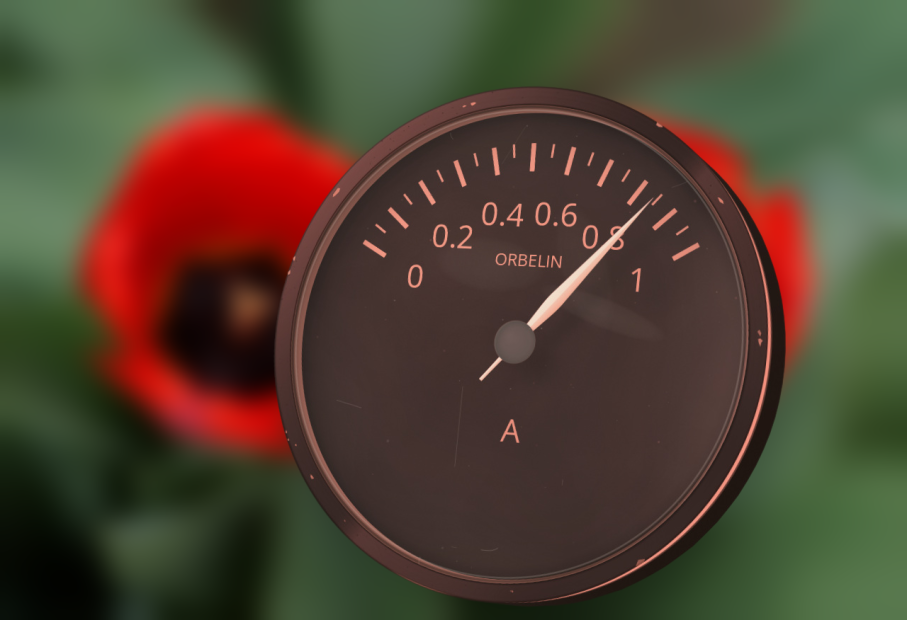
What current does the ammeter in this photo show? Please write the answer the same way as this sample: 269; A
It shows 0.85; A
